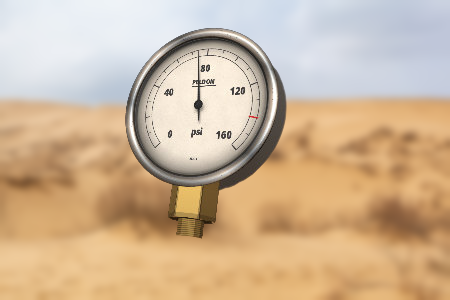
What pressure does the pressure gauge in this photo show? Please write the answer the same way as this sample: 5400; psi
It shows 75; psi
